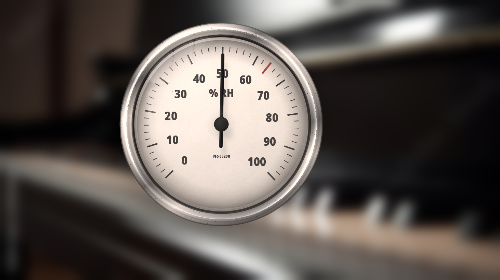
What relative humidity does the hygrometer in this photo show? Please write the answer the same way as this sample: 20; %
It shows 50; %
